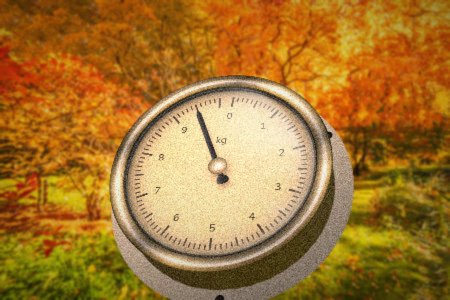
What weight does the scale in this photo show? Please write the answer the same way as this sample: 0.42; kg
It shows 9.5; kg
